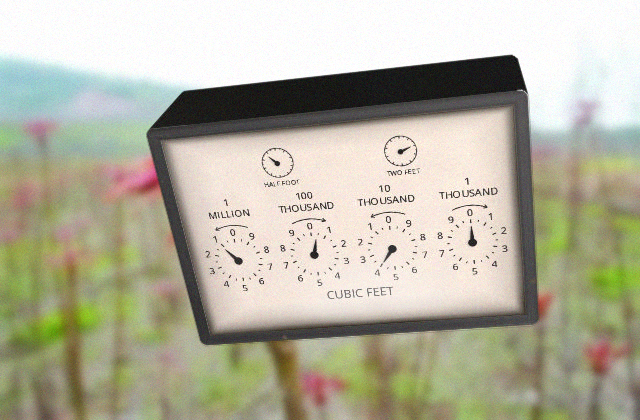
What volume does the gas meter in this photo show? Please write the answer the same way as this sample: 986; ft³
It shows 104000; ft³
